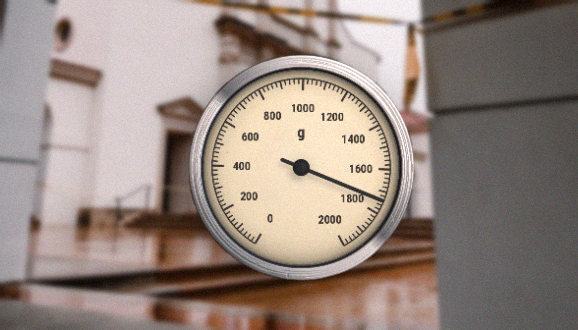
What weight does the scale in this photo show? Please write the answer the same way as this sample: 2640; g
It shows 1740; g
